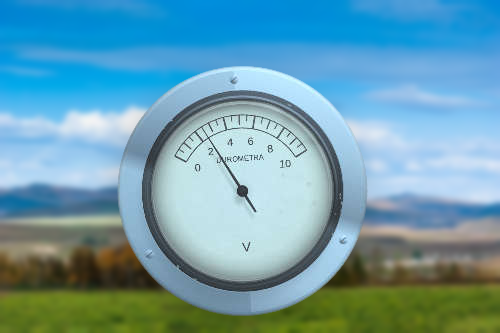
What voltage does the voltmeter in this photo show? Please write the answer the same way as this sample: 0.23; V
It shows 2.5; V
